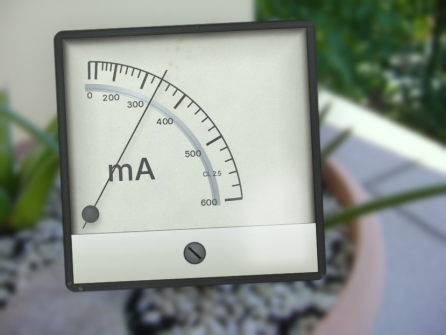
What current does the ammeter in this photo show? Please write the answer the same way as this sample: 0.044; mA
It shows 340; mA
